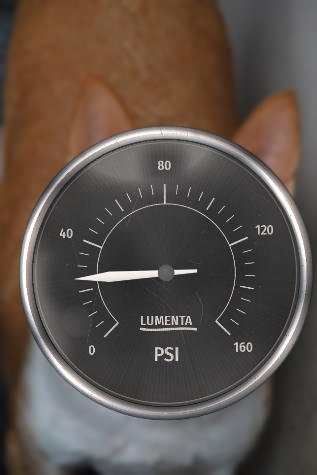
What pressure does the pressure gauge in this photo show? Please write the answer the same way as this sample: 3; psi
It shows 25; psi
